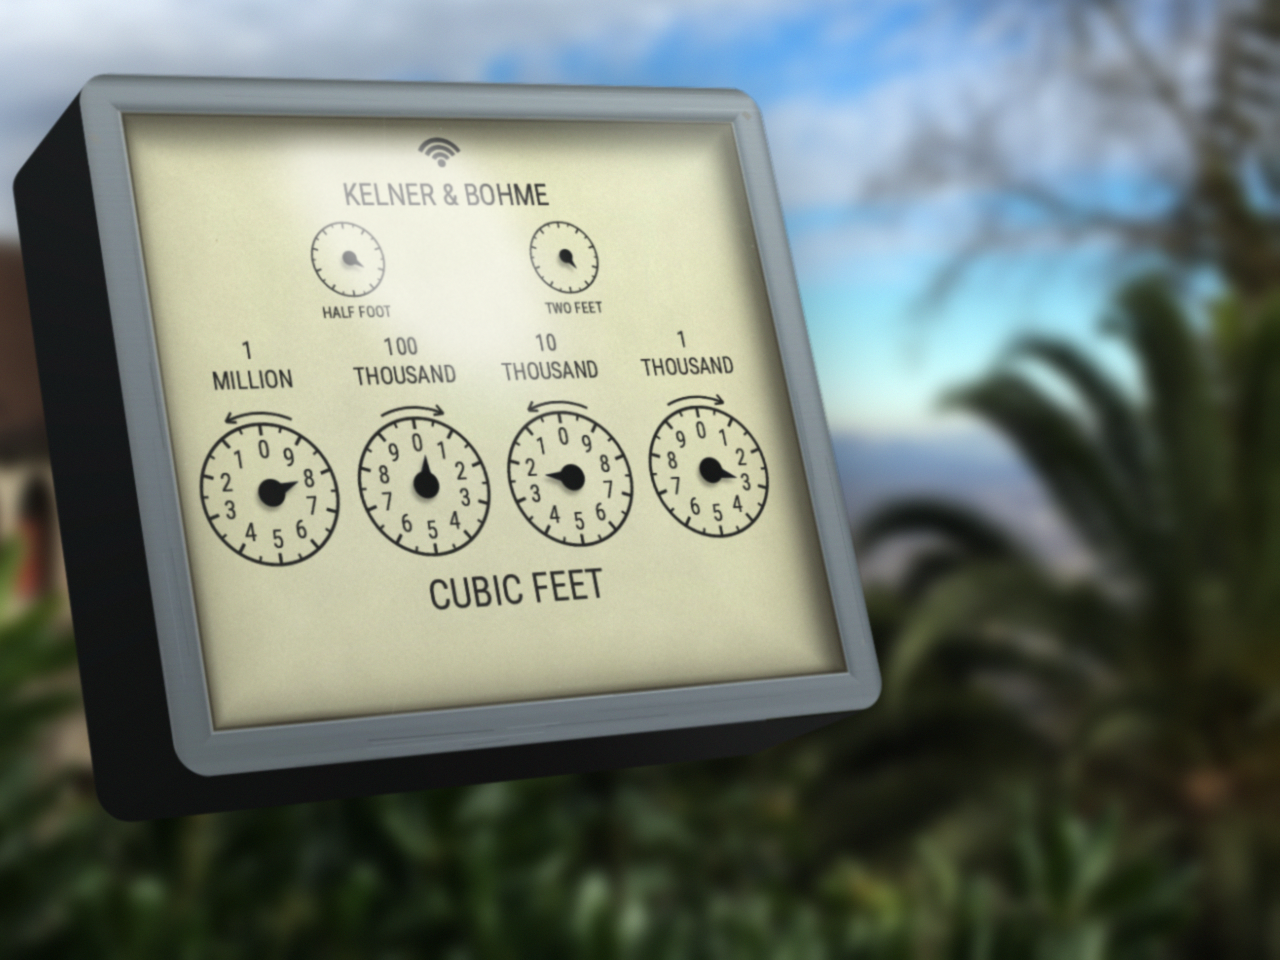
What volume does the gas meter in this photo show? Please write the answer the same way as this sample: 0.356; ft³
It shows 802300; ft³
